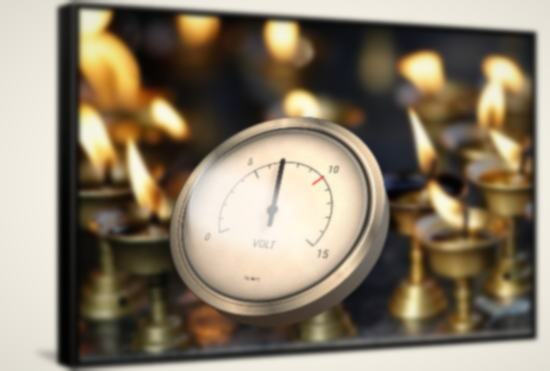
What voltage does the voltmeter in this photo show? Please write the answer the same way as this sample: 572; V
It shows 7; V
